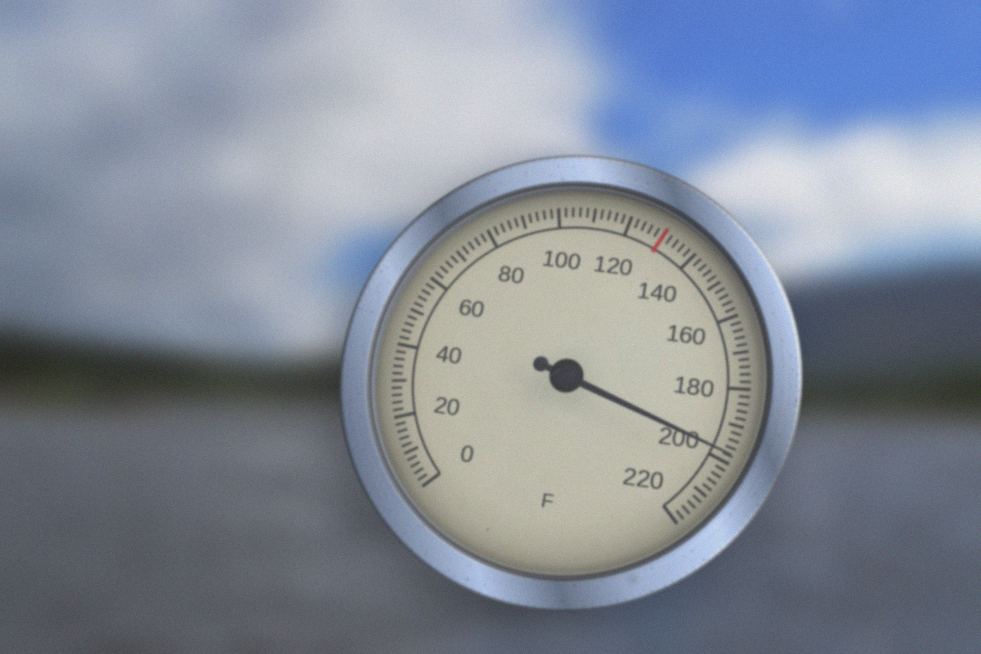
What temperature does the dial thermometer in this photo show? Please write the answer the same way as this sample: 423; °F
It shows 198; °F
